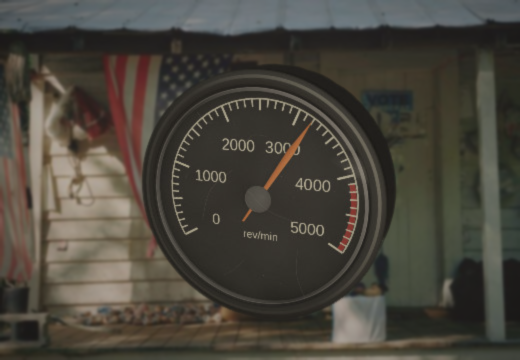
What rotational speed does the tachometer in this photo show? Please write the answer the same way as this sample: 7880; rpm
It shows 3200; rpm
